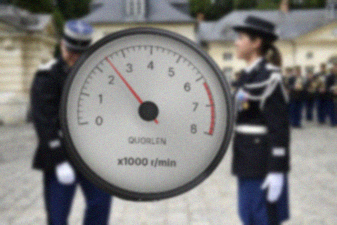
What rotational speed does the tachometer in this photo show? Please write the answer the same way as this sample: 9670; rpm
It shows 2400; rpm
